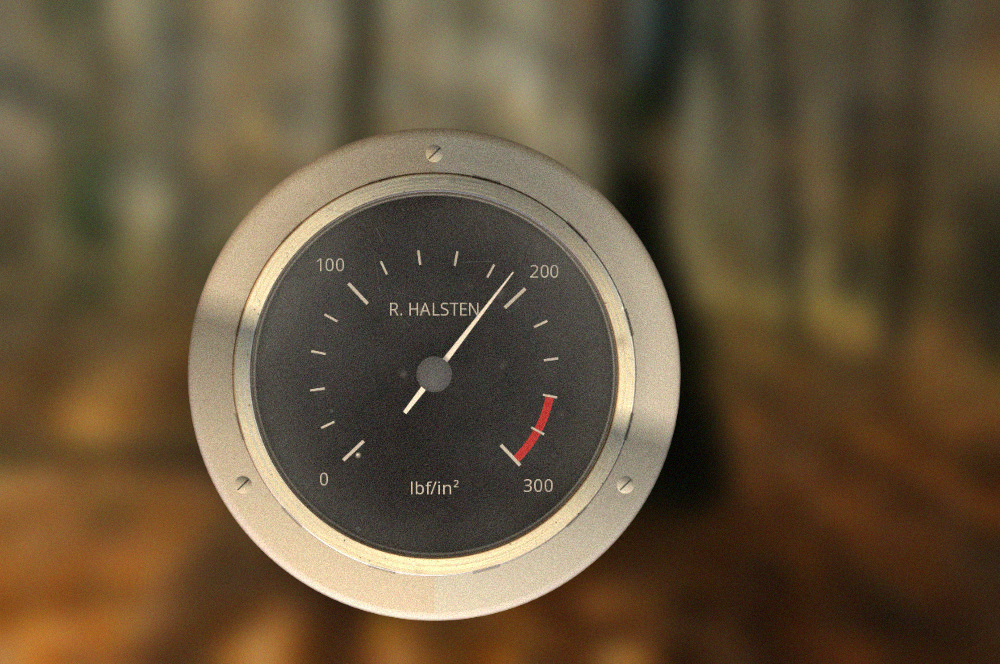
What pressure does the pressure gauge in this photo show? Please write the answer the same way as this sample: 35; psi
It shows 190; psi
